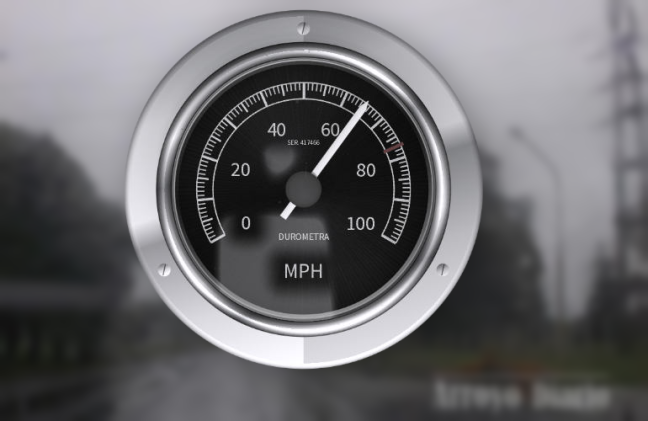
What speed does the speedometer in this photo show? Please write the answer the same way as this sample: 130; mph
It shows 65; mph
